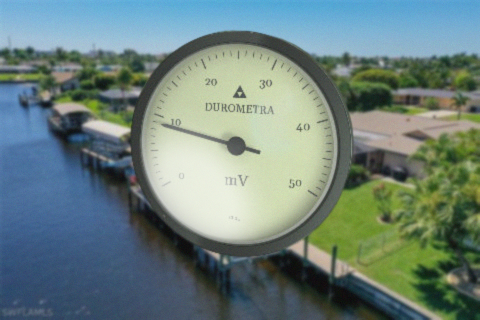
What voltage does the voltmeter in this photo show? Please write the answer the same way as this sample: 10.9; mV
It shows 9; mV
